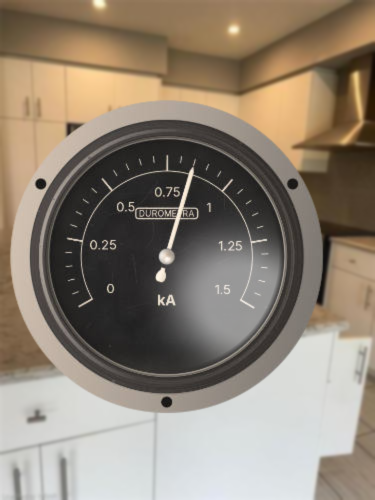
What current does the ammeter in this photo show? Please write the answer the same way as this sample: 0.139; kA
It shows 0.85; kA
